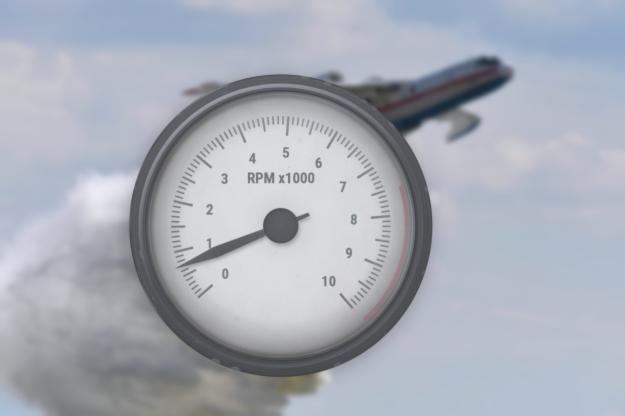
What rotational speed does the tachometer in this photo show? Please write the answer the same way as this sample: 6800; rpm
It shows 700; rpm
